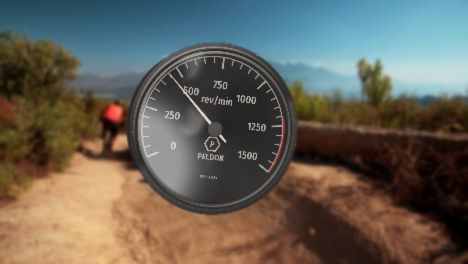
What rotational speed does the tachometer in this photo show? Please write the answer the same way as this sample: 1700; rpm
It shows 450; rpm
